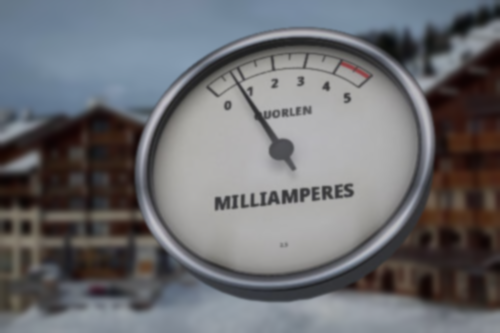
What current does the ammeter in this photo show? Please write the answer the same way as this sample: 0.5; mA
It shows 0.75; mA
